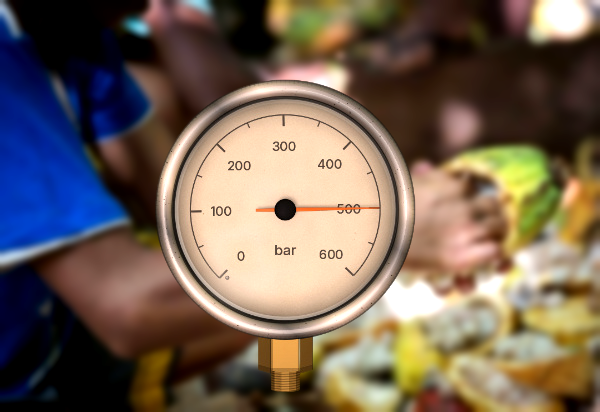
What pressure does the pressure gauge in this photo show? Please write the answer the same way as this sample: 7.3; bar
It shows 500; bar
